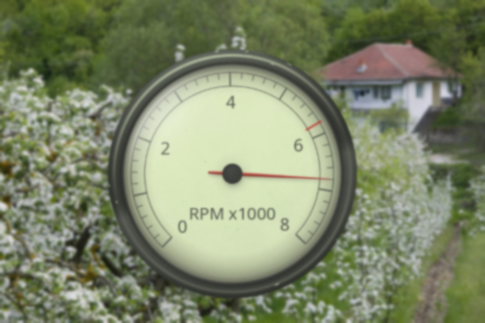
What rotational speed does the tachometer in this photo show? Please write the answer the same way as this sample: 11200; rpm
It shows 6800; rpm
